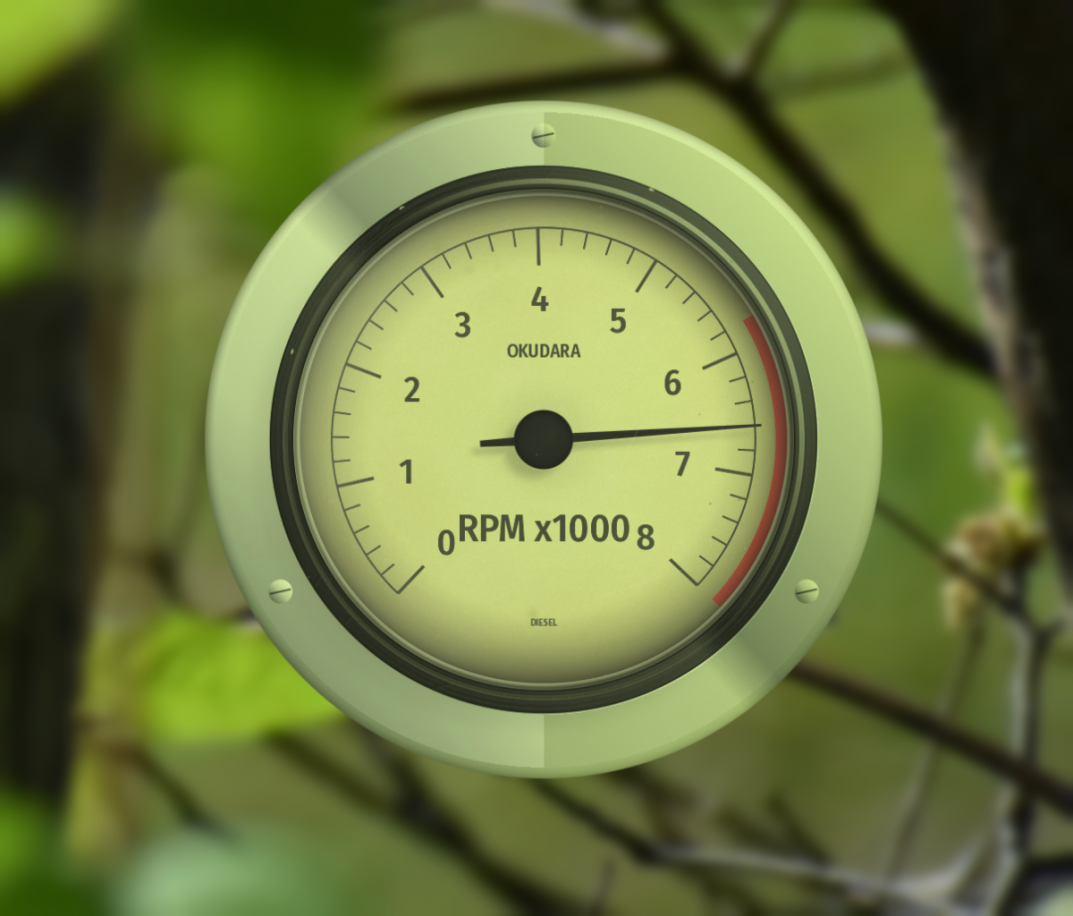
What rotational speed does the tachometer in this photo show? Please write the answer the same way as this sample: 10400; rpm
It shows 6600; rpm
